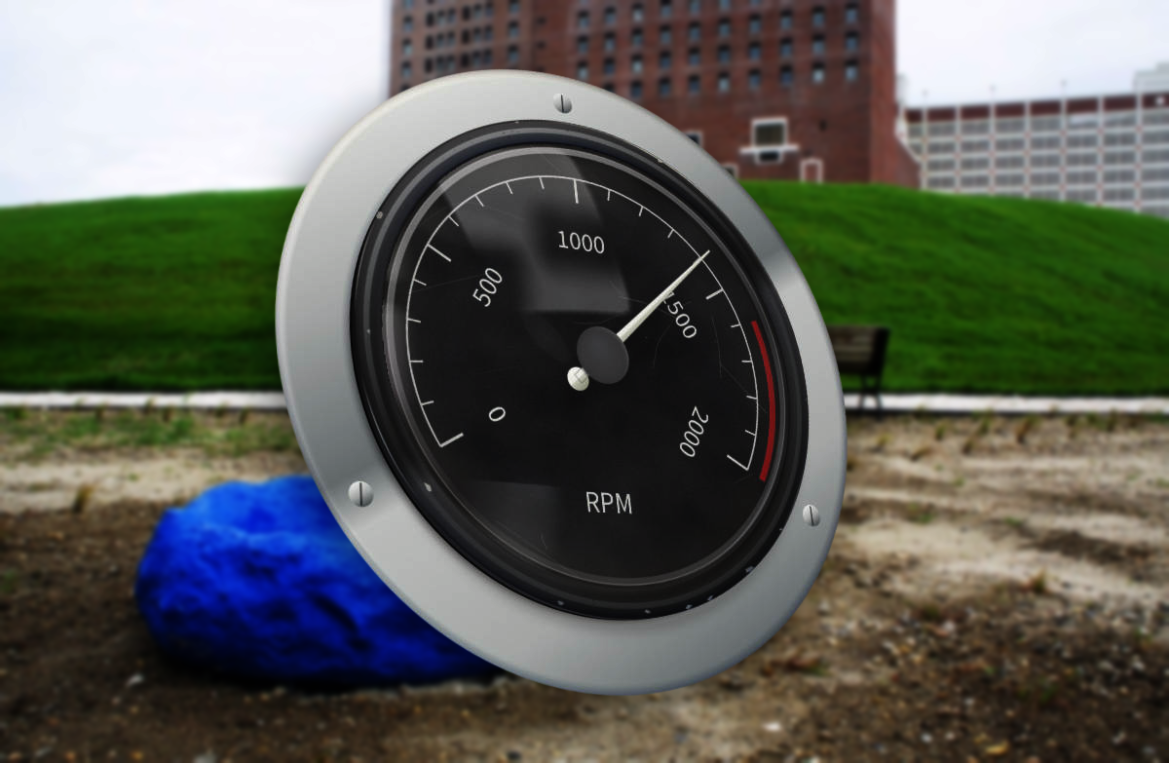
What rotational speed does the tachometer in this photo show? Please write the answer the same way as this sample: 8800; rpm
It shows 1400; rpm
